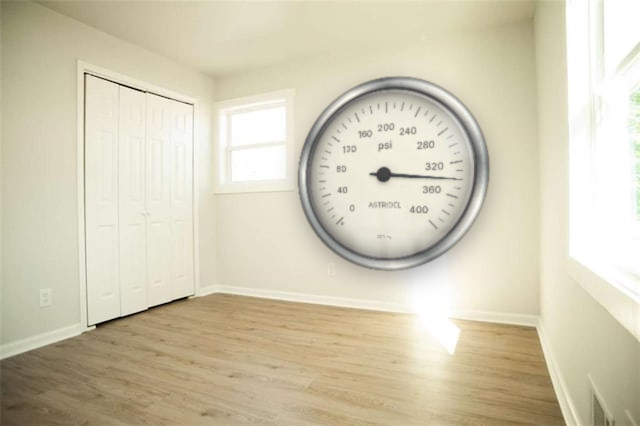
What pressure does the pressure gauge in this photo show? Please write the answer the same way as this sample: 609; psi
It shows 340; psi
